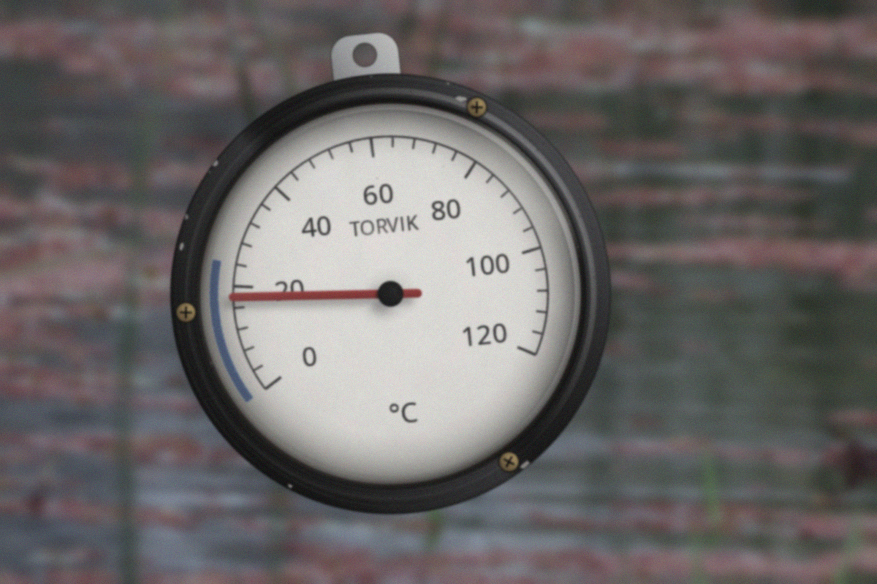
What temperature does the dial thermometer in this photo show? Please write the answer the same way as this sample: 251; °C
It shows 18; °C
